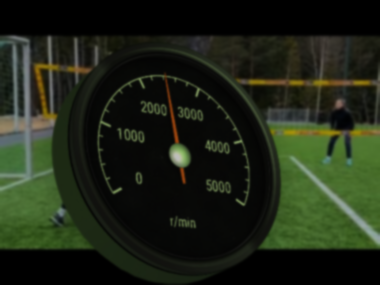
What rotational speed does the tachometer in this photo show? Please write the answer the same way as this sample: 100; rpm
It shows 2400; rpm
